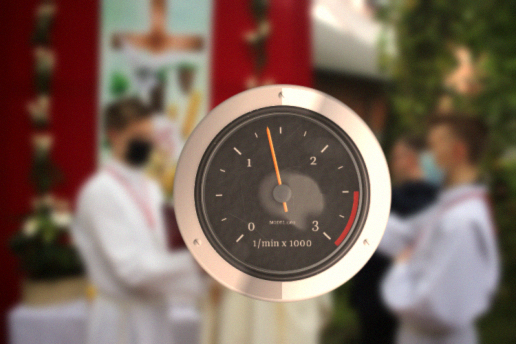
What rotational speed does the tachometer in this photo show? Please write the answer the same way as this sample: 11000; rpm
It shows 1375; rpm
